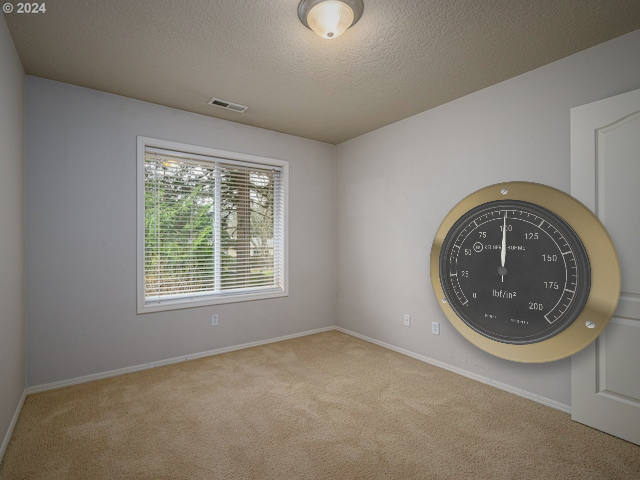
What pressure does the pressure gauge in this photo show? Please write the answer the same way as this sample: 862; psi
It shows 100; psi
